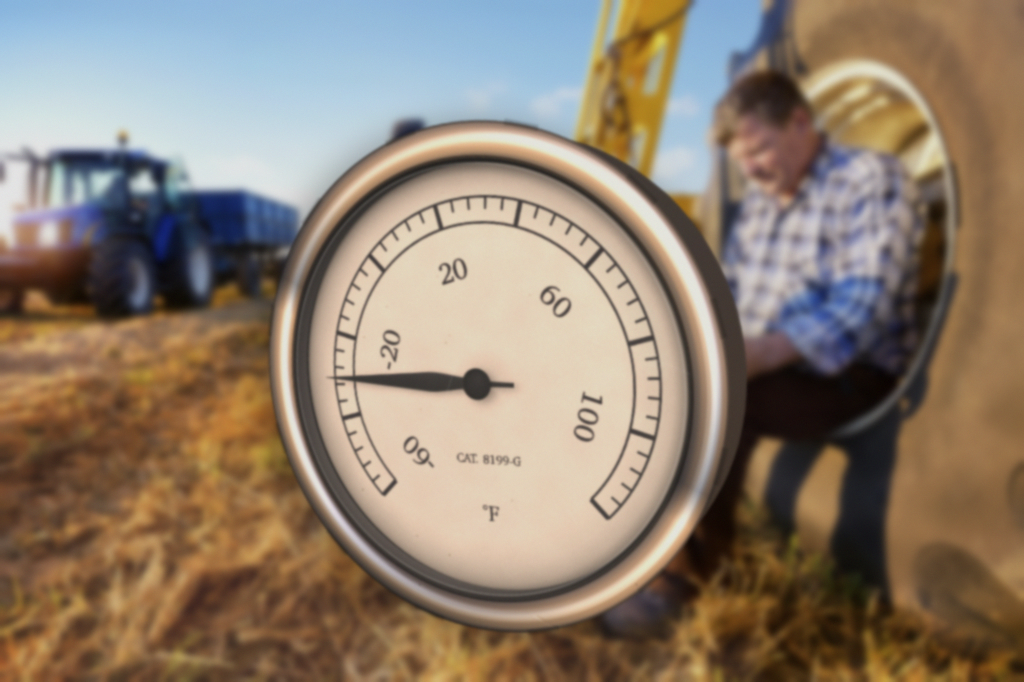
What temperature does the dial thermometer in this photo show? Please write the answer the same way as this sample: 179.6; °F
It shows -30; °F
